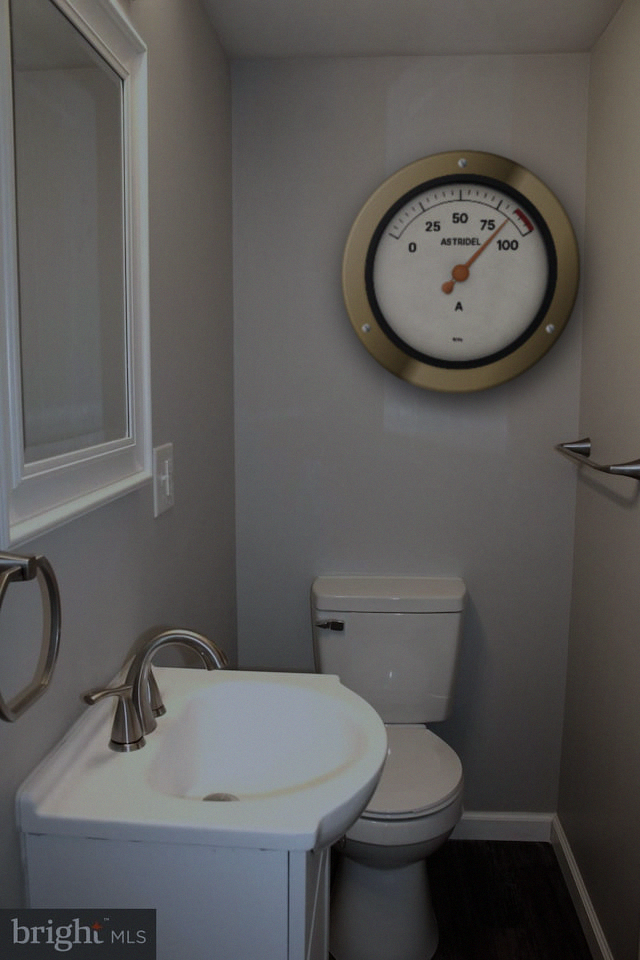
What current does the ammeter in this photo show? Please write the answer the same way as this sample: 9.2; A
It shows 85; A
